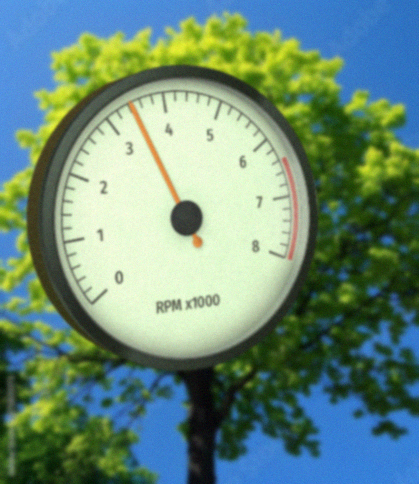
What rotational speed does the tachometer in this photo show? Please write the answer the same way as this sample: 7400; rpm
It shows 3400; rpm
